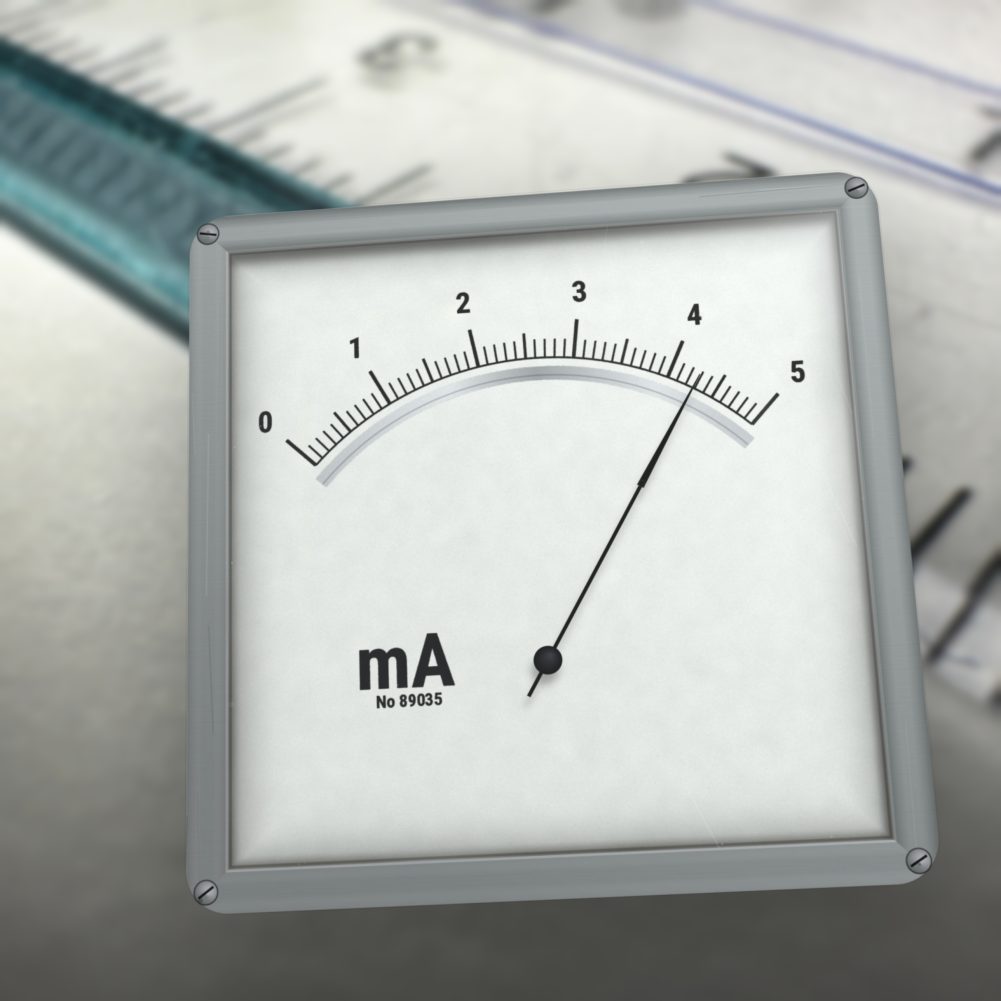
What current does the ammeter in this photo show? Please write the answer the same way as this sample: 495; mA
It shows 4.3; mA
